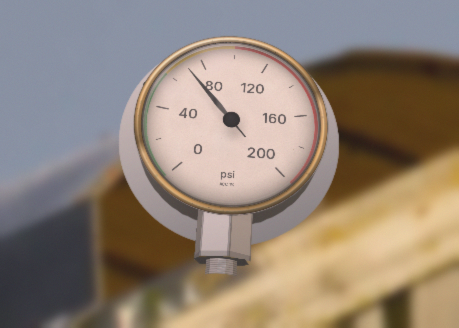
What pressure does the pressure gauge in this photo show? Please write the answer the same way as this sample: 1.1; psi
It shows 70; psi
